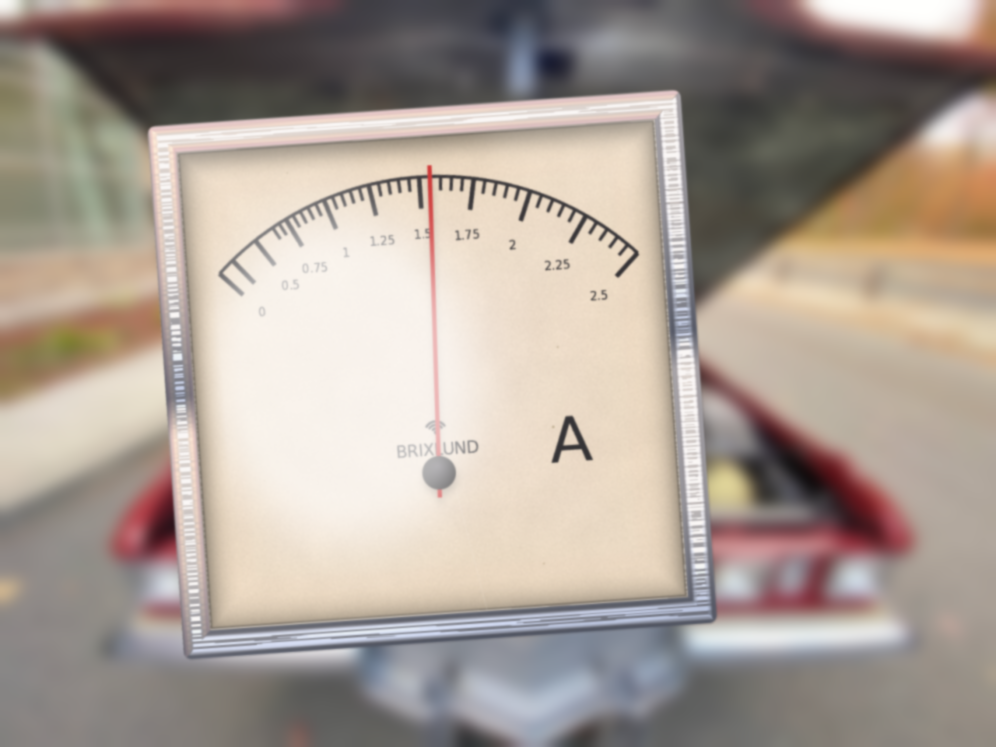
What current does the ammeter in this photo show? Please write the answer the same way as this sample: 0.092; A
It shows 1.55; A
